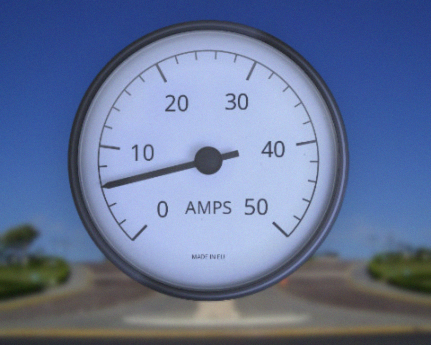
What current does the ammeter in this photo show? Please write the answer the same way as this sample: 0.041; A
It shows 6; A
